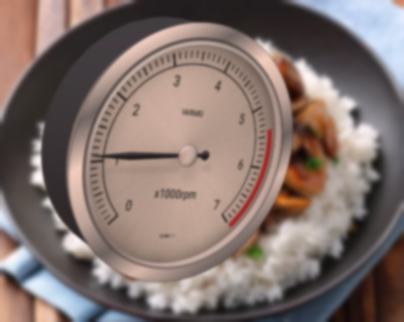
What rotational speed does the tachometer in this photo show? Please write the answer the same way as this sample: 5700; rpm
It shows 1100; rpm
